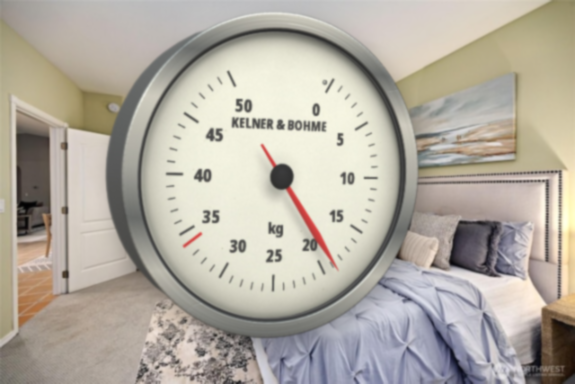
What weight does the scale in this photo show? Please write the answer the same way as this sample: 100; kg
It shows 19; kg
